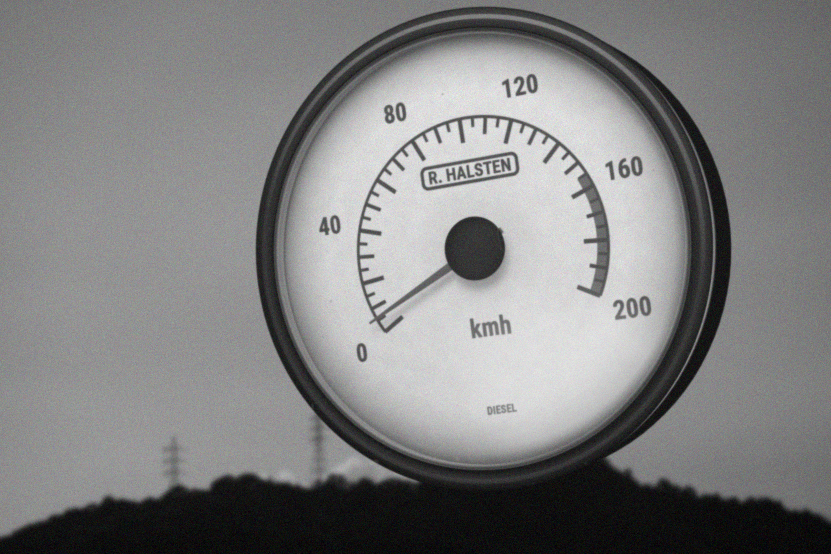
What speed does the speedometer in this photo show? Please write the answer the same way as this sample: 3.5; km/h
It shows 5; km/h
